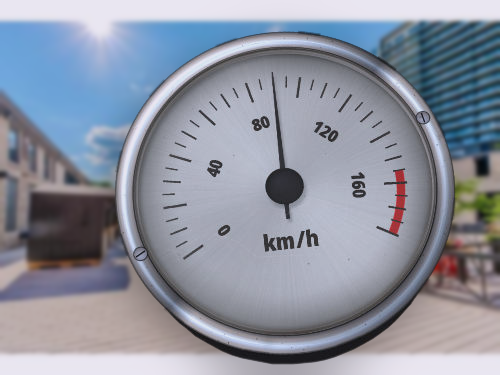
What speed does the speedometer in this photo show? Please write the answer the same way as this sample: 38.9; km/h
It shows 90; km/h
